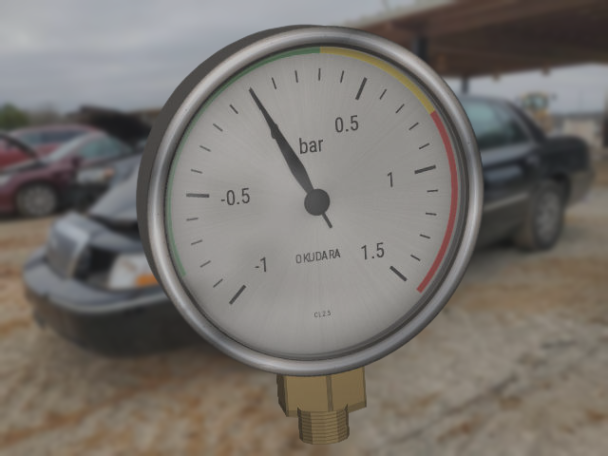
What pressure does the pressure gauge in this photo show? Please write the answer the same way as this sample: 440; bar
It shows 0; bar
